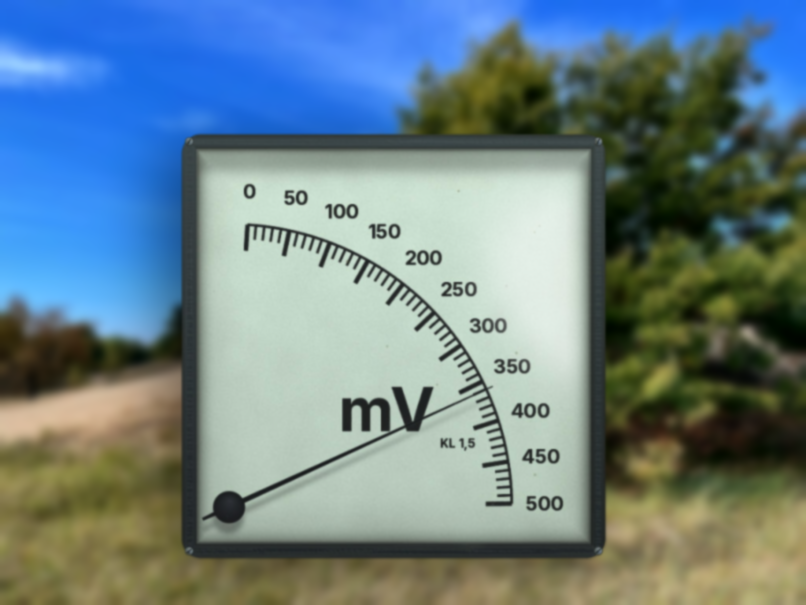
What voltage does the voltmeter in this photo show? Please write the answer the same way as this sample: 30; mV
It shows 360; mV
